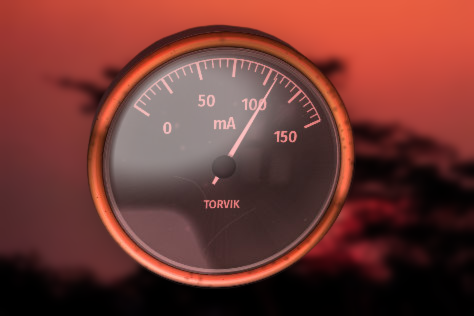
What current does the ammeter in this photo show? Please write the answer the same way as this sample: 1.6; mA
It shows 105; mA
